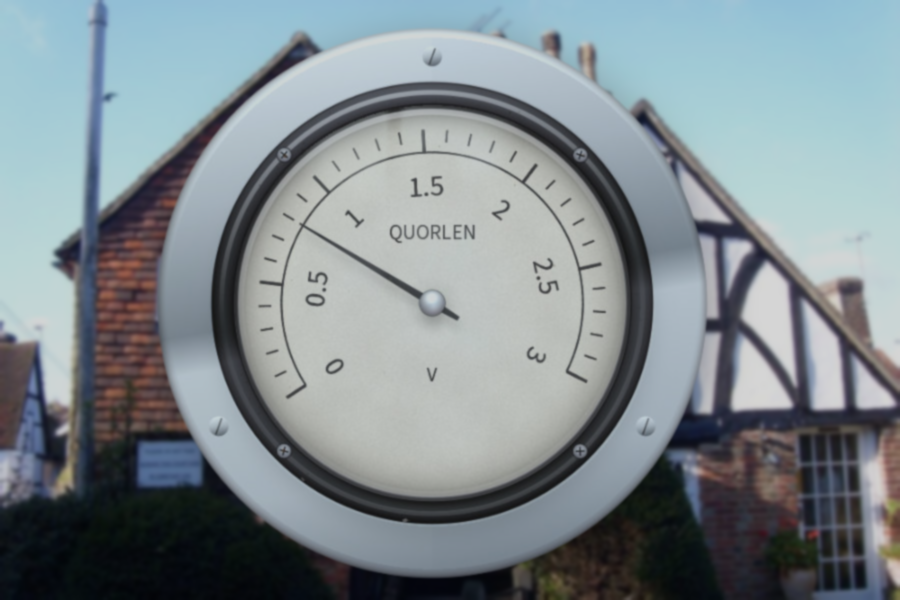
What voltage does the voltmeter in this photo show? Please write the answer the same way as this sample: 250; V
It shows 0.8; V
